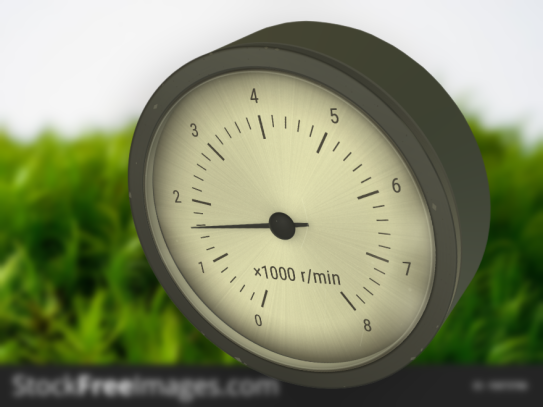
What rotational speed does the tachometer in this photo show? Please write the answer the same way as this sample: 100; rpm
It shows 1600; rpm
